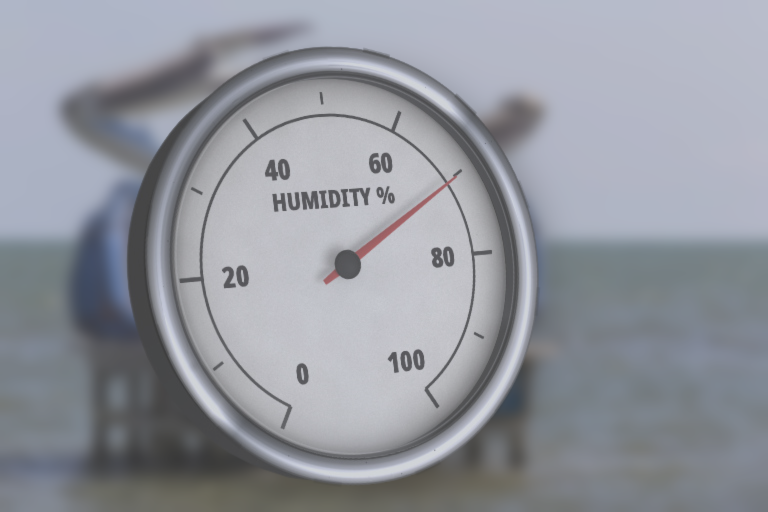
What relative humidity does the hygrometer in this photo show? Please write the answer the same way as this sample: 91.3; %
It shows 70; %
